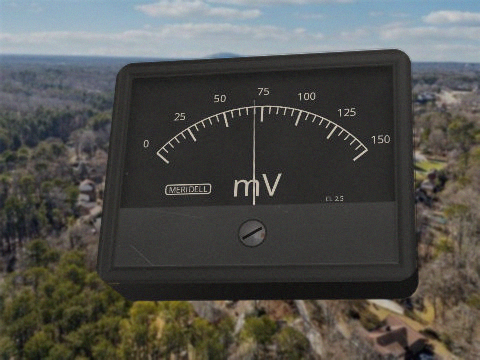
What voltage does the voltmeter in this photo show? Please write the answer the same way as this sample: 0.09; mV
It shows 70; mV
